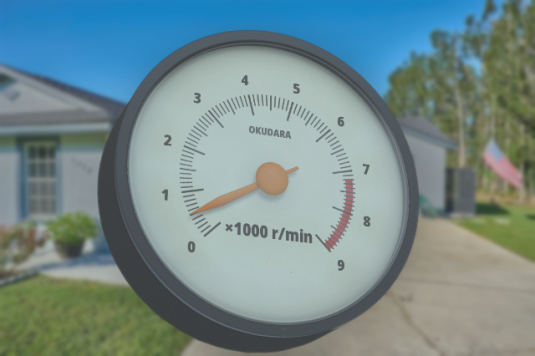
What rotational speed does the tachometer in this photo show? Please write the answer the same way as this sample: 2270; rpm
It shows 500; rpm
